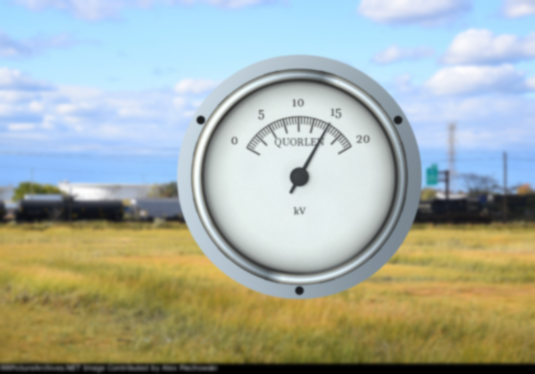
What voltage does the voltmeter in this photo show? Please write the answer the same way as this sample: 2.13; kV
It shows 15; kV
